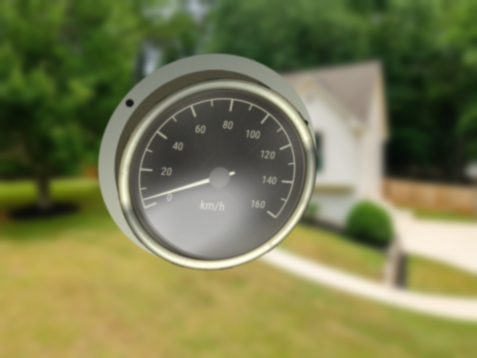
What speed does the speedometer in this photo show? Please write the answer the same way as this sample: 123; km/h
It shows 5; km/h
